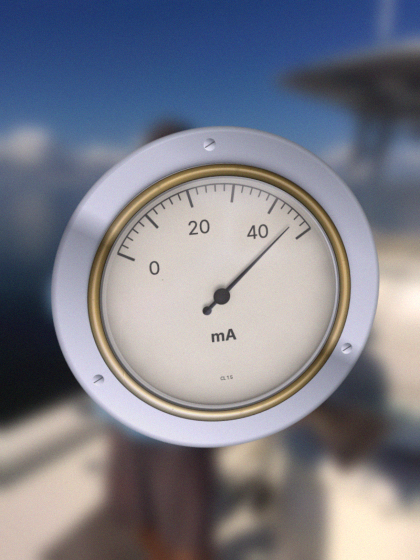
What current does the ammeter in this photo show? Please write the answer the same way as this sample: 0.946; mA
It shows 46; mA
